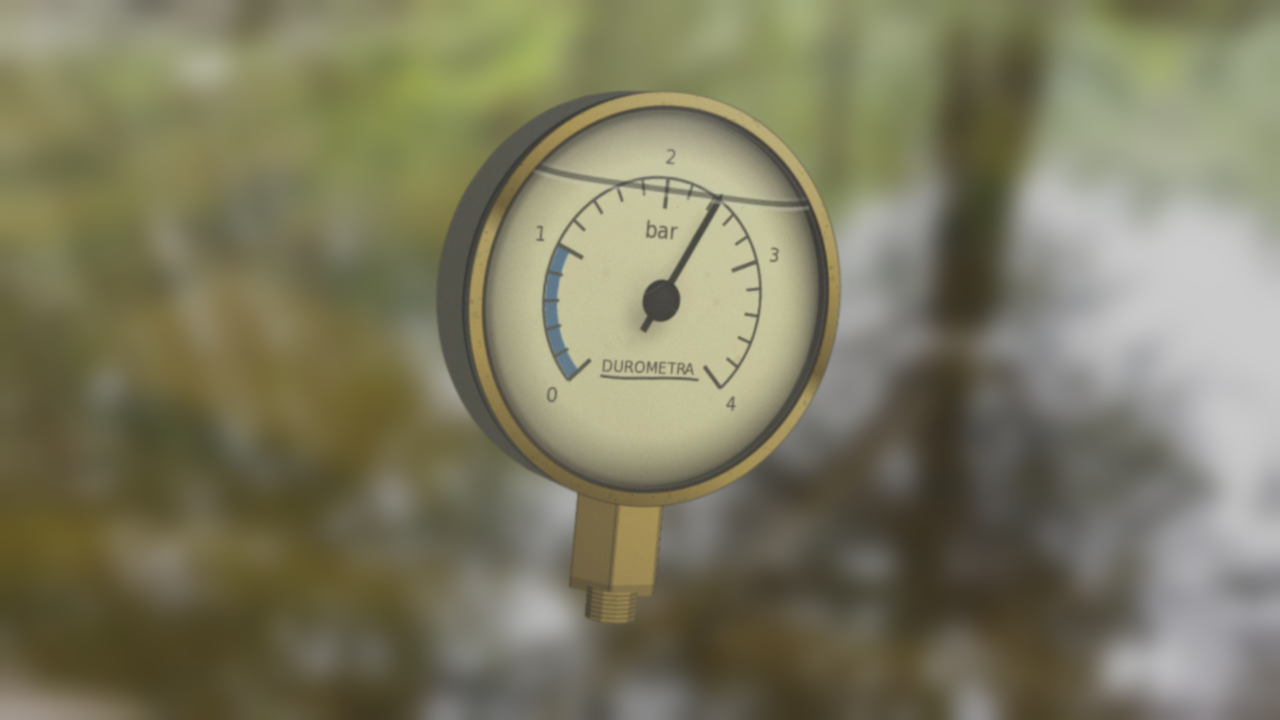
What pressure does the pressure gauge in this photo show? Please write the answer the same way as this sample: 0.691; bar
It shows 2.4; bar
